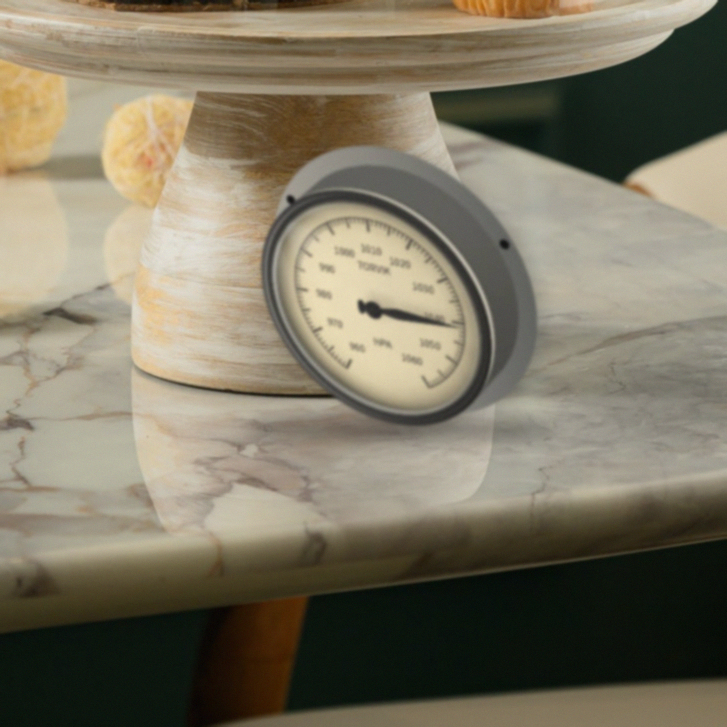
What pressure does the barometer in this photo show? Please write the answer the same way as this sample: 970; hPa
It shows 1040; hPa
